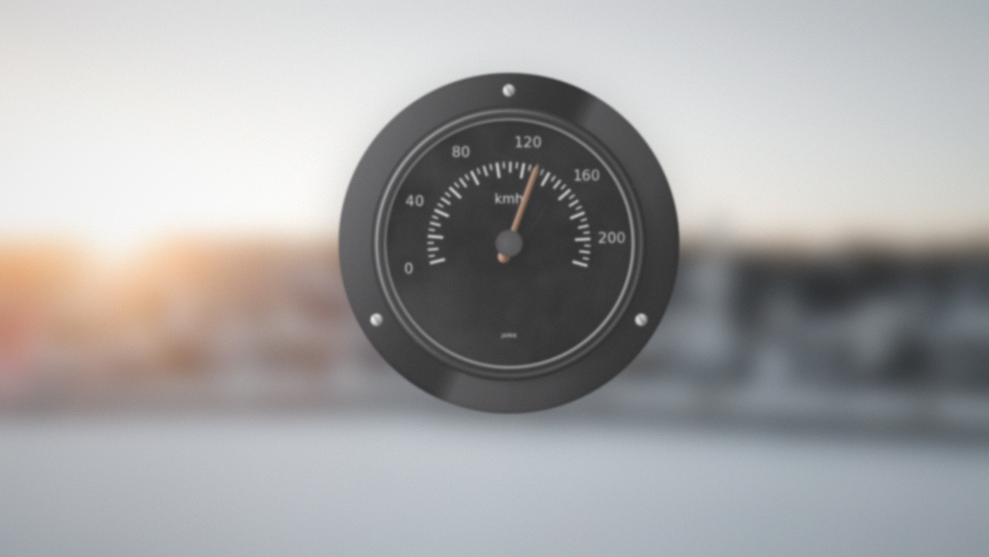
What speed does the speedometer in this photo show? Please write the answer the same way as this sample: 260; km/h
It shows 130; km/h
